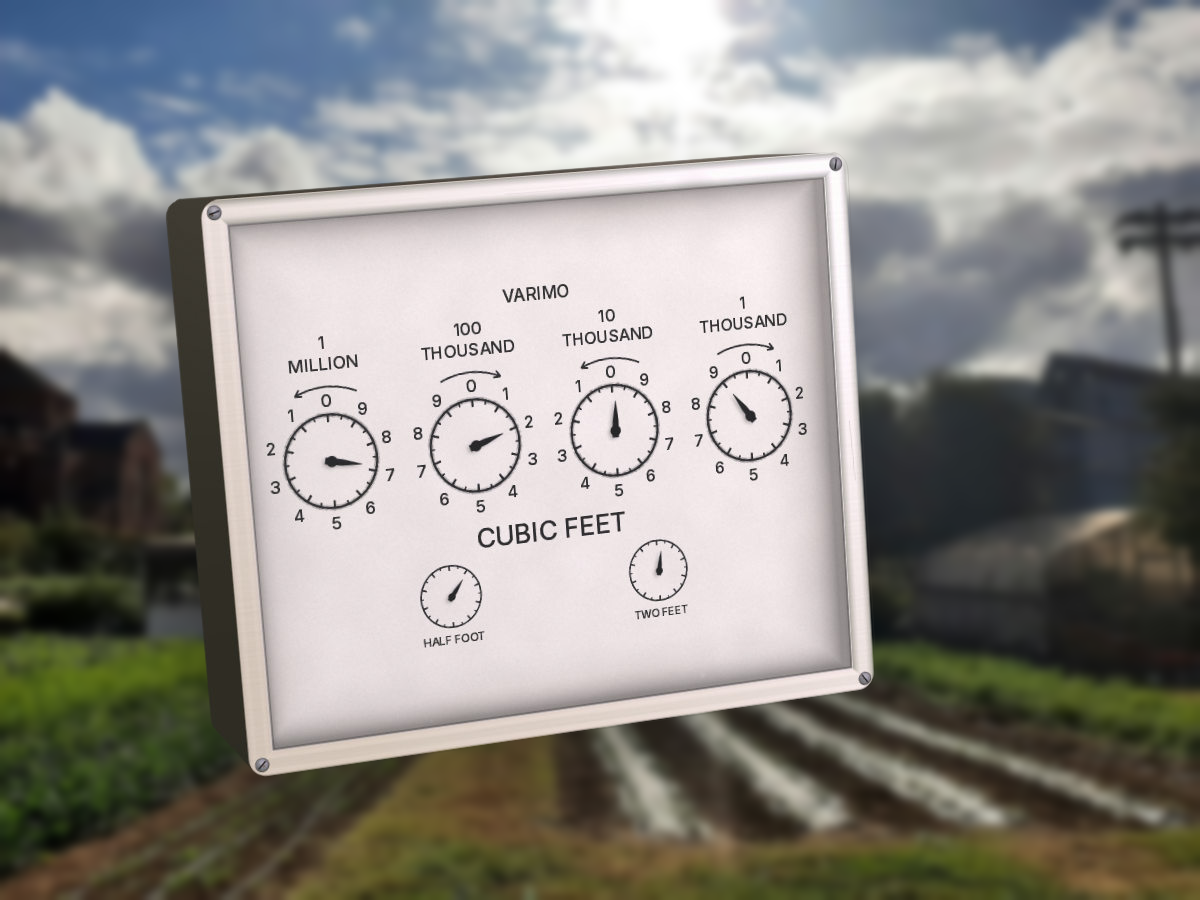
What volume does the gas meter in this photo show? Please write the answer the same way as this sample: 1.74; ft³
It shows 719900; ft³
